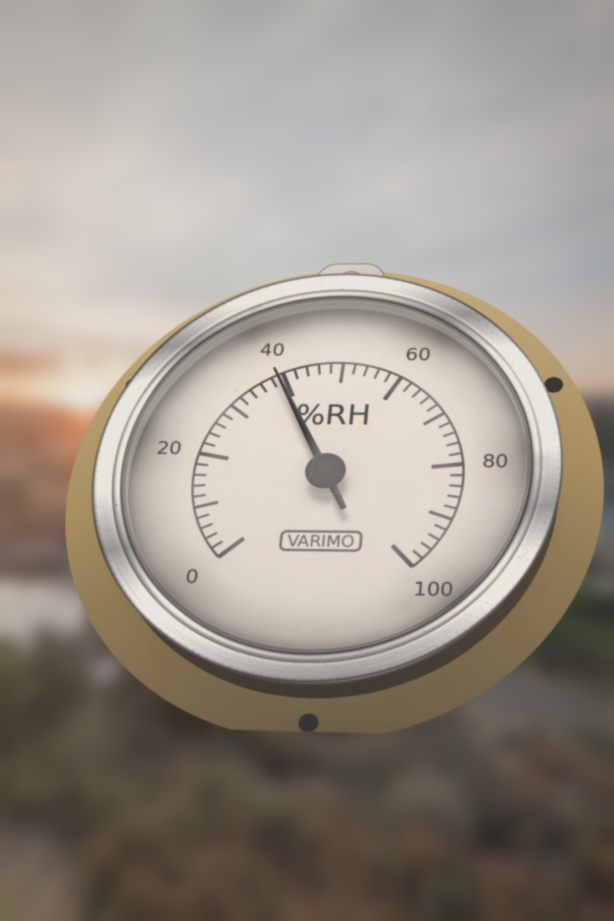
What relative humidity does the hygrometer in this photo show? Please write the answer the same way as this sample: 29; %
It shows 39; %
